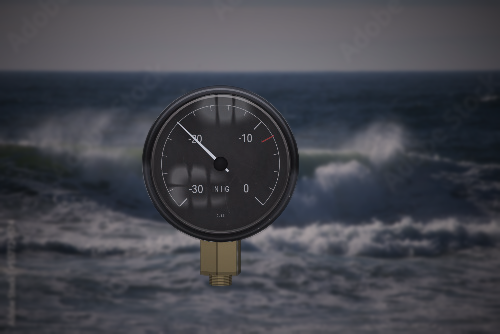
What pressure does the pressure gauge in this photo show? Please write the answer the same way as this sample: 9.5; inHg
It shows -20; inHg
